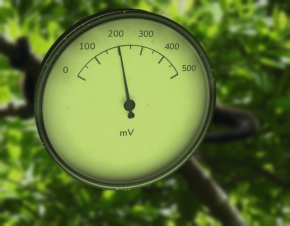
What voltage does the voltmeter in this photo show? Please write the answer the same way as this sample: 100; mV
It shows 200; mV
